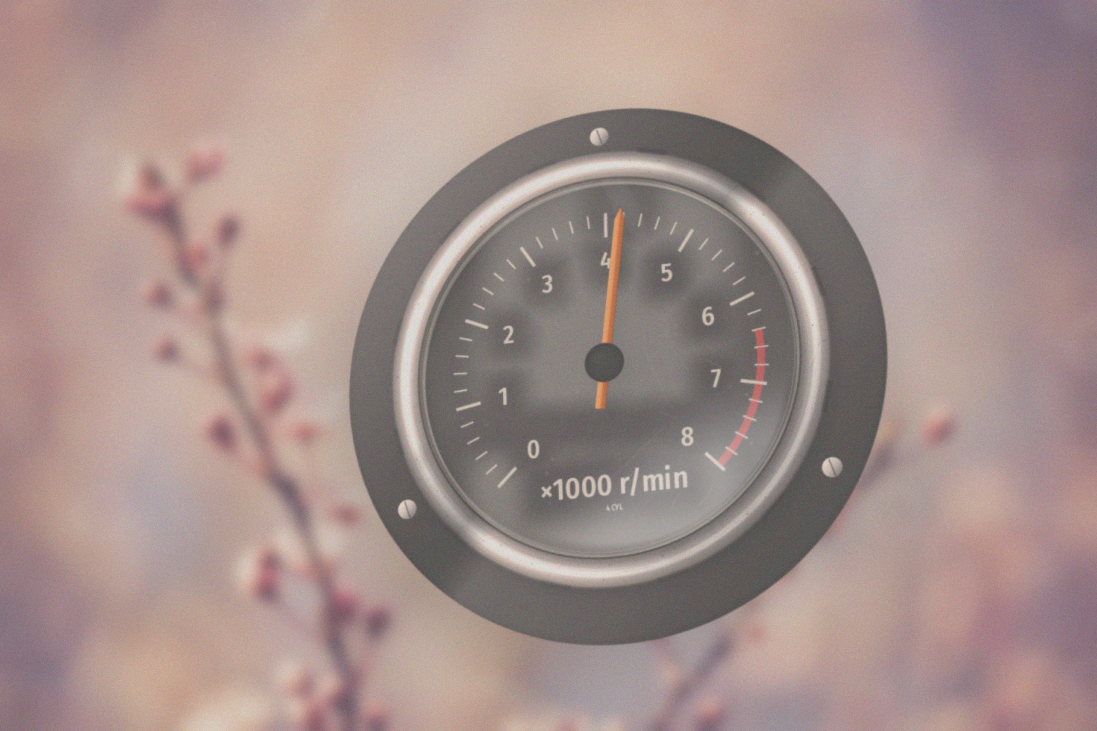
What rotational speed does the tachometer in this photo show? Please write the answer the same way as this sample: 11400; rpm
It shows 4200; rpm
